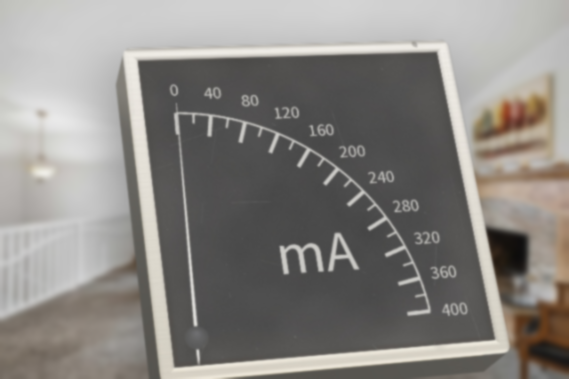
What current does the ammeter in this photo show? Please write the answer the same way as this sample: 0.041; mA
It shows 0; mA
